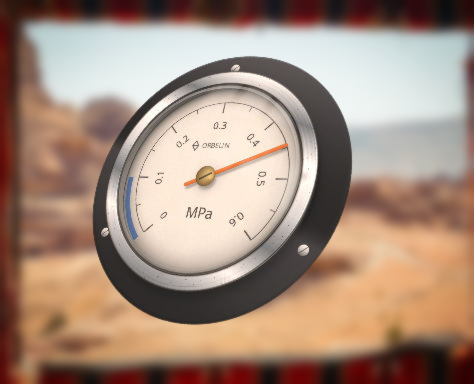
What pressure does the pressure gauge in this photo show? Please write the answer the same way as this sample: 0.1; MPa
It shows 0.45; MPa
